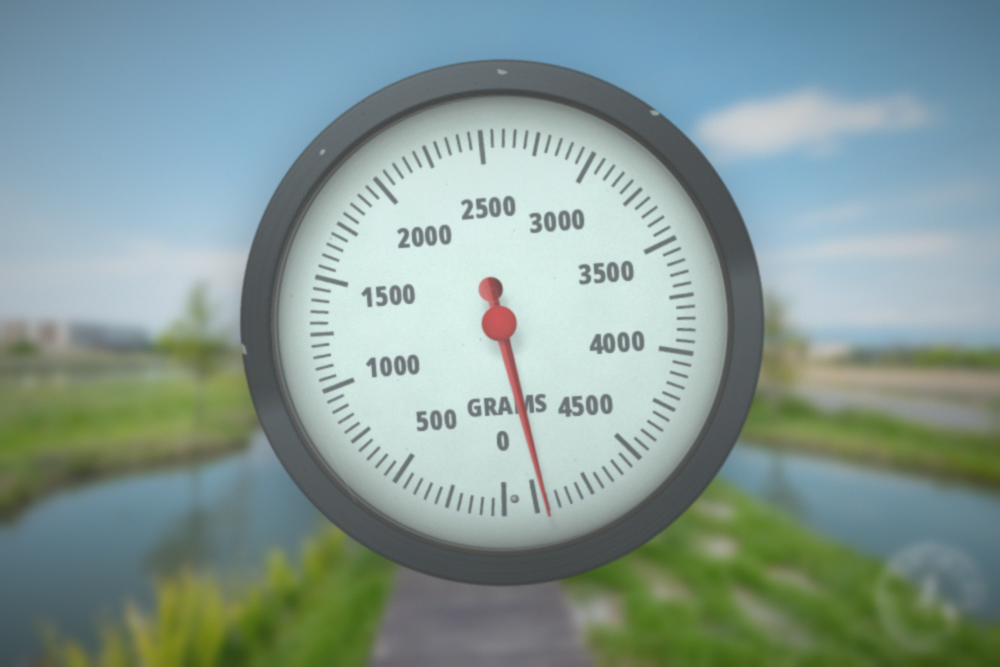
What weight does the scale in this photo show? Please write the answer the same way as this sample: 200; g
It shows 4950; g
